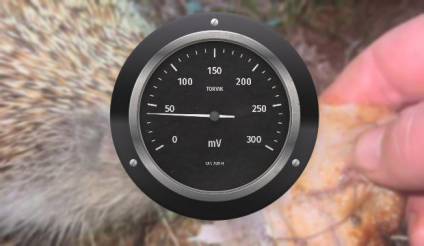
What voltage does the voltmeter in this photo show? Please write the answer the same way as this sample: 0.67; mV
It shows 40; mV
